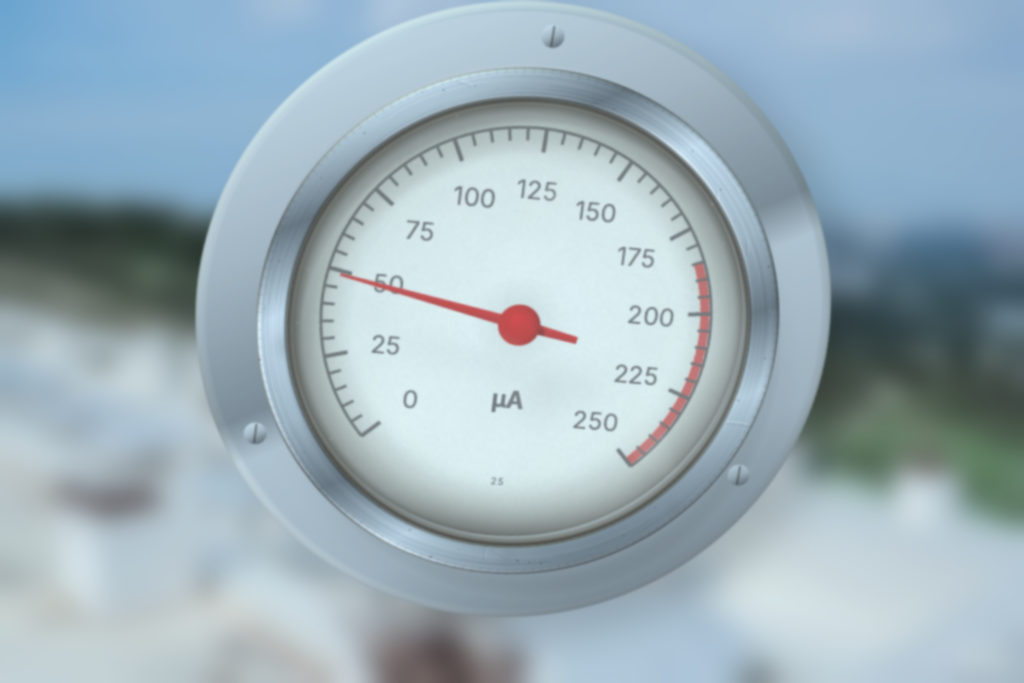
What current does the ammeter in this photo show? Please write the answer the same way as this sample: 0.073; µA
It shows 50; µA
